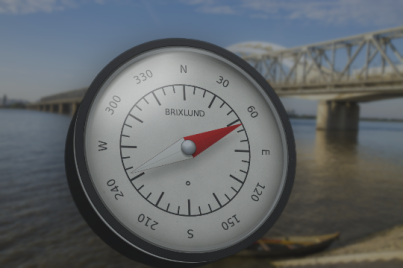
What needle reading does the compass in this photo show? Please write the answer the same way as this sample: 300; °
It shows 65; °
